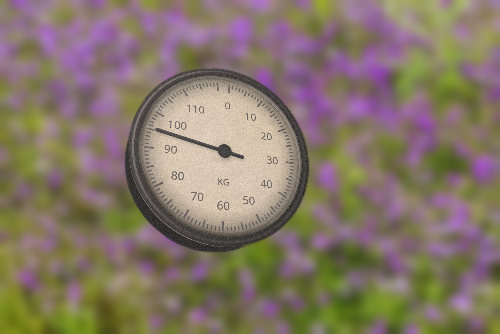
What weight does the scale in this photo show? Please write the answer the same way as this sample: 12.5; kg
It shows 95; kg
